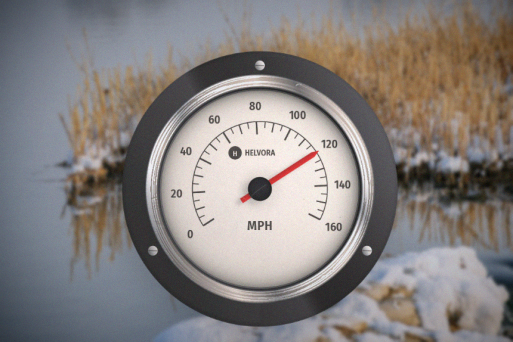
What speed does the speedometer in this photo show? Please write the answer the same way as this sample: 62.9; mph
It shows 120; mph
